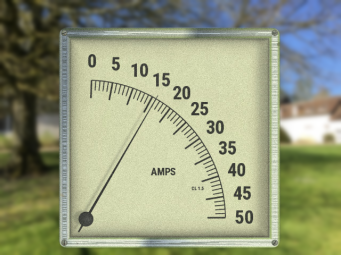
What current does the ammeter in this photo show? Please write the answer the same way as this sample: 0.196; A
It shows 16; A
